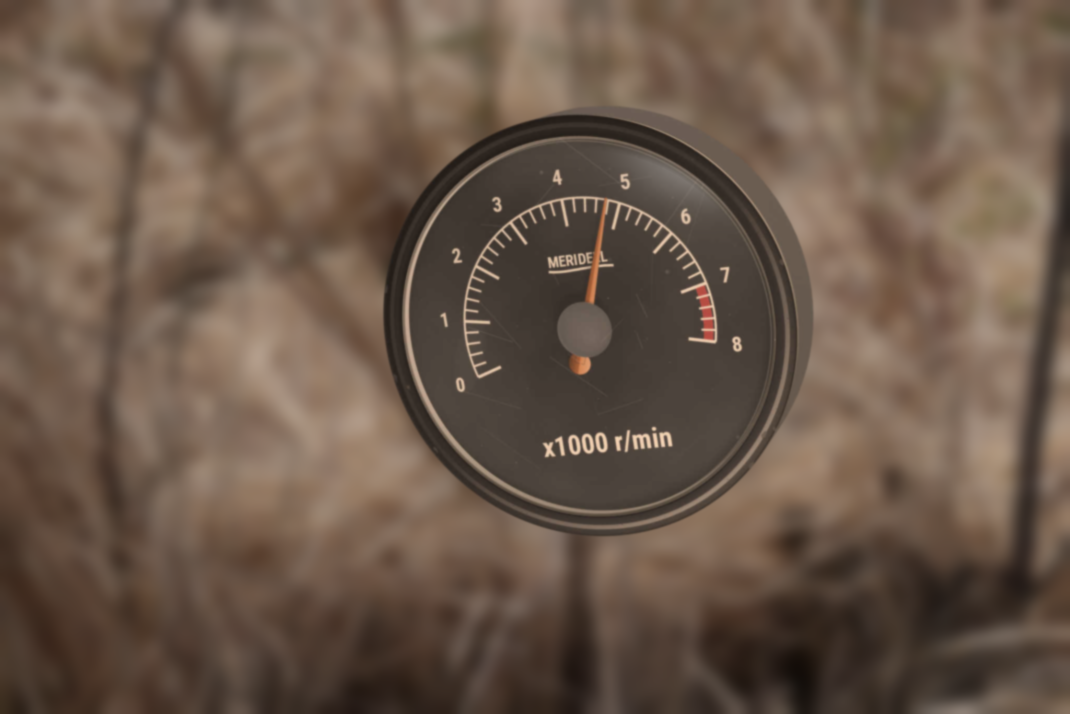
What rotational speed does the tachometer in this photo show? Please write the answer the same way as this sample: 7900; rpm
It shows 4800; rpm
